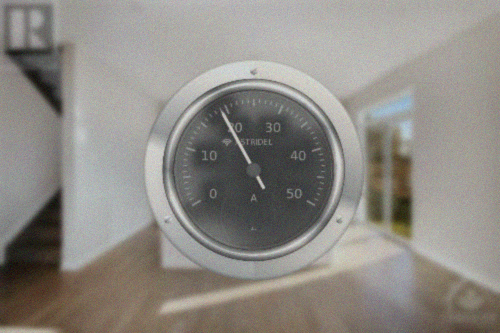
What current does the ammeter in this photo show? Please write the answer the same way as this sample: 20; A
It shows 19; A
